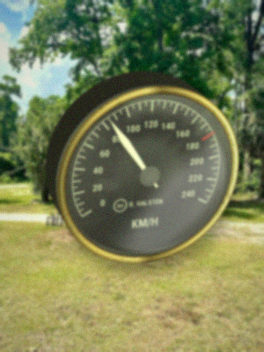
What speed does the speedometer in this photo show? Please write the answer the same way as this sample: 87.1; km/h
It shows 85; km/h
